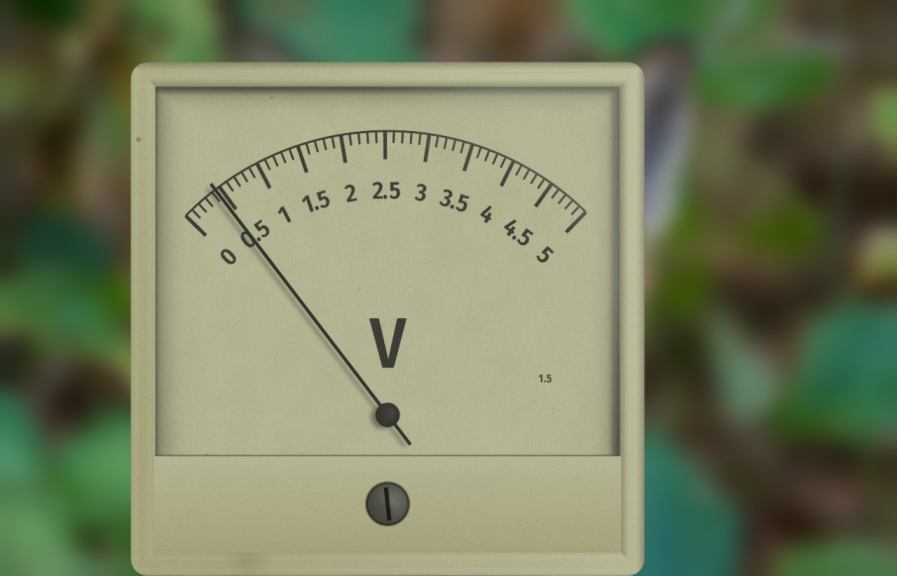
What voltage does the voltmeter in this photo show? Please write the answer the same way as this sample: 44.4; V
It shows 0.45; V
